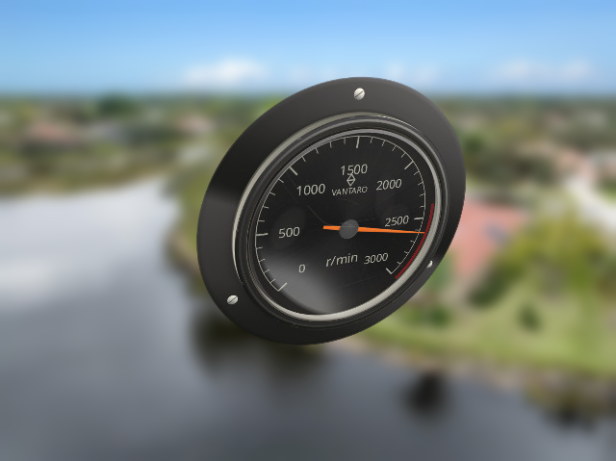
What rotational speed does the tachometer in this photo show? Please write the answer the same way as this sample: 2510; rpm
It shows 2600; rpm
